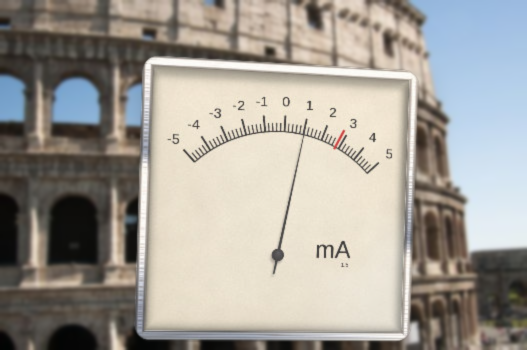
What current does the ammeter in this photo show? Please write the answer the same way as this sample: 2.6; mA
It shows 1; mA
